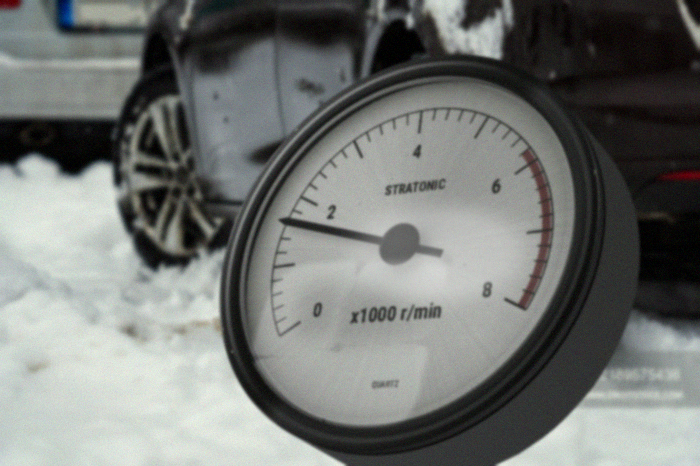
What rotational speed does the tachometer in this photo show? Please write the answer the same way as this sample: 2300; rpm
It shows 1600; rpm
